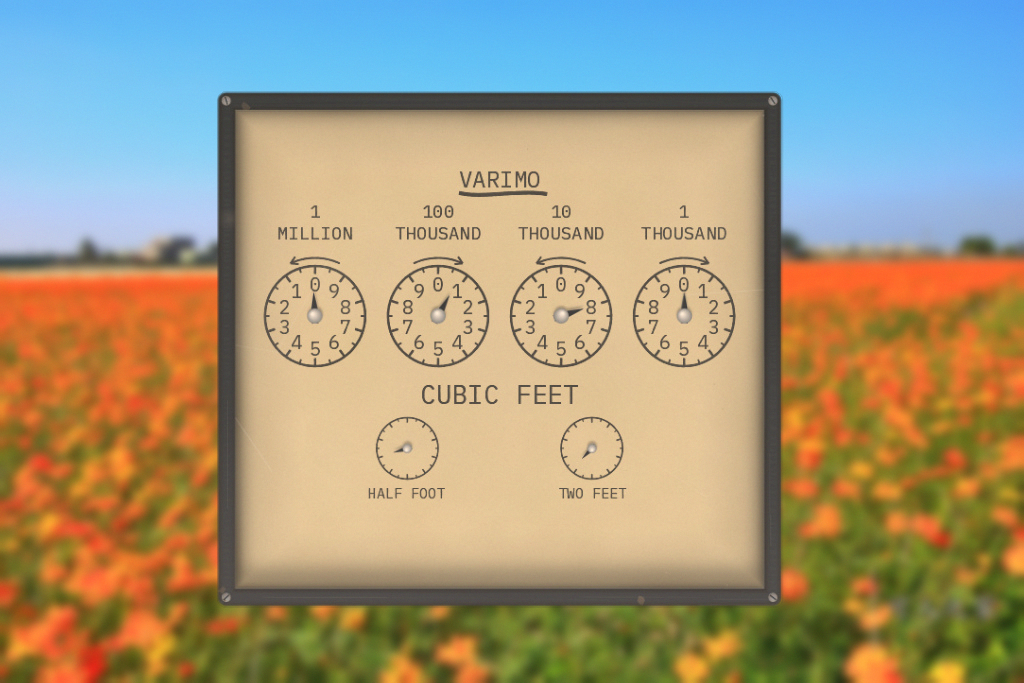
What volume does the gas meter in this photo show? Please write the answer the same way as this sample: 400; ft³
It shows 8000; ft³
